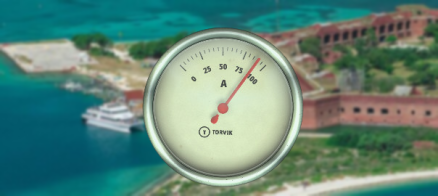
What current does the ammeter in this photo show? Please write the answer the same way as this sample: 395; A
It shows 90; A
